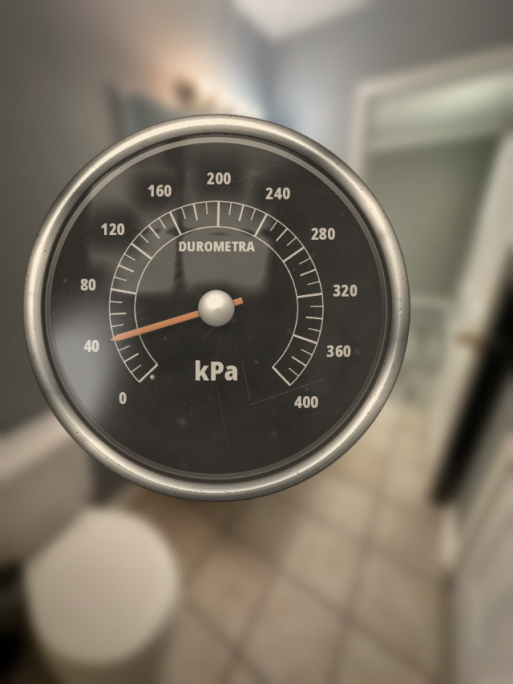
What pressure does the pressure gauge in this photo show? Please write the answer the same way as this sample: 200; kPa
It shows 40; kPa
